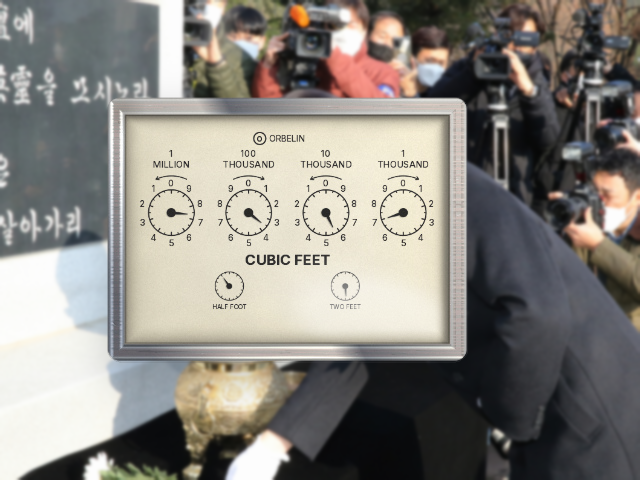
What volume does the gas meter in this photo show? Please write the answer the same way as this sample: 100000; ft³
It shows 735700; ft³
